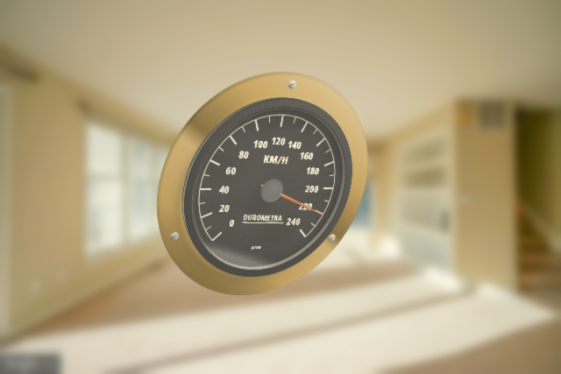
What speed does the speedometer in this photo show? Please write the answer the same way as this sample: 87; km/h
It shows 220; km/h
